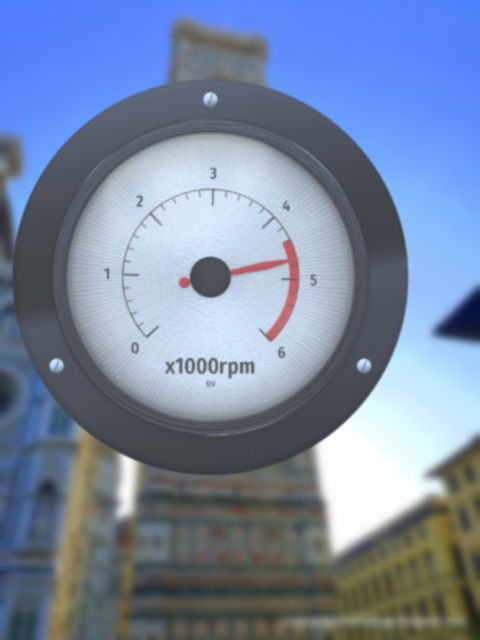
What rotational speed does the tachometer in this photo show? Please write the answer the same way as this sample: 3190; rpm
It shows 4700; rpm
